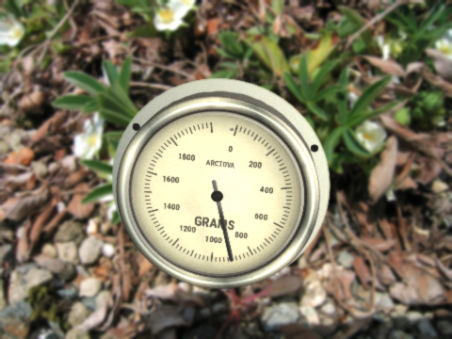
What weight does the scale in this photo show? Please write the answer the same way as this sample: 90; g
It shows 900; g
